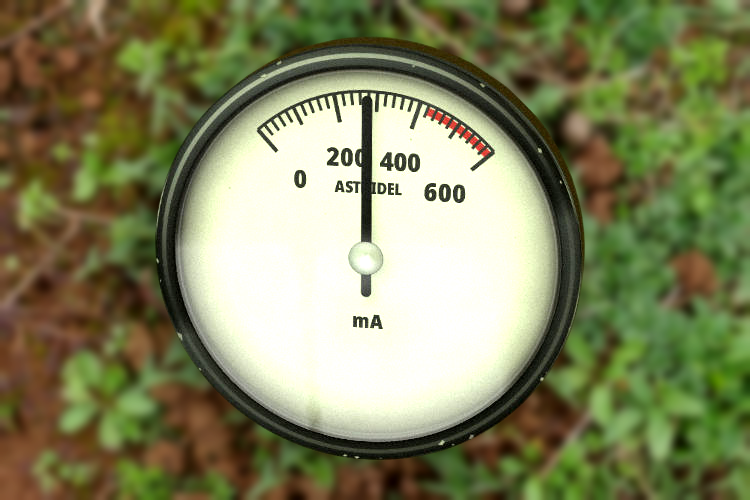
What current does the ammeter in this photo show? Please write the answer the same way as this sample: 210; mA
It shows 280; mA
